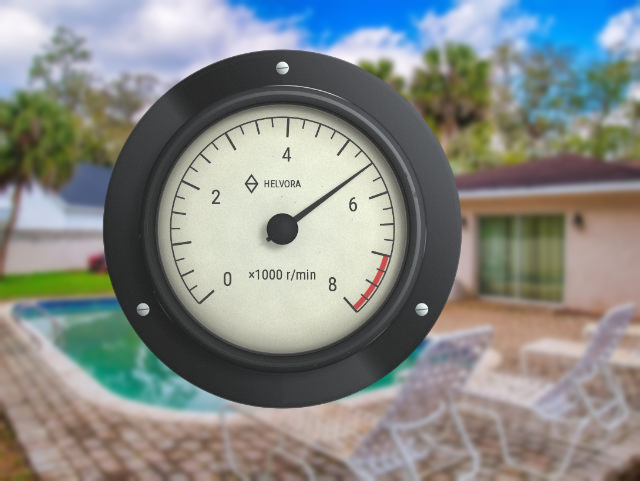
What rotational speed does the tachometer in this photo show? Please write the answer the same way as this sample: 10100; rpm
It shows 5500; rpm
